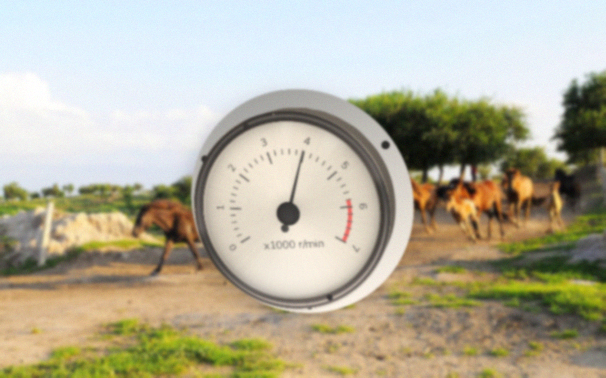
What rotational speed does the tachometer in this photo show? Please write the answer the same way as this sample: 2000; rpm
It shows 4000; rpm
